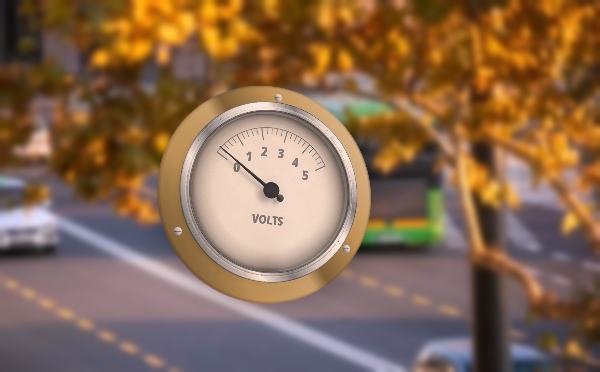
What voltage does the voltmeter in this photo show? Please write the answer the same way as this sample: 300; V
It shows 0.2; V
